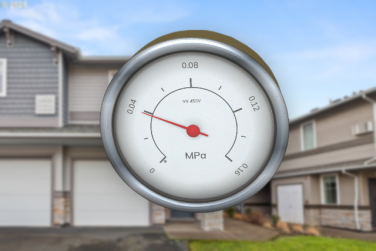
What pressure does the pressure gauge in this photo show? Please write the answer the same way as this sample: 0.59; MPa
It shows 0.04; MPa
